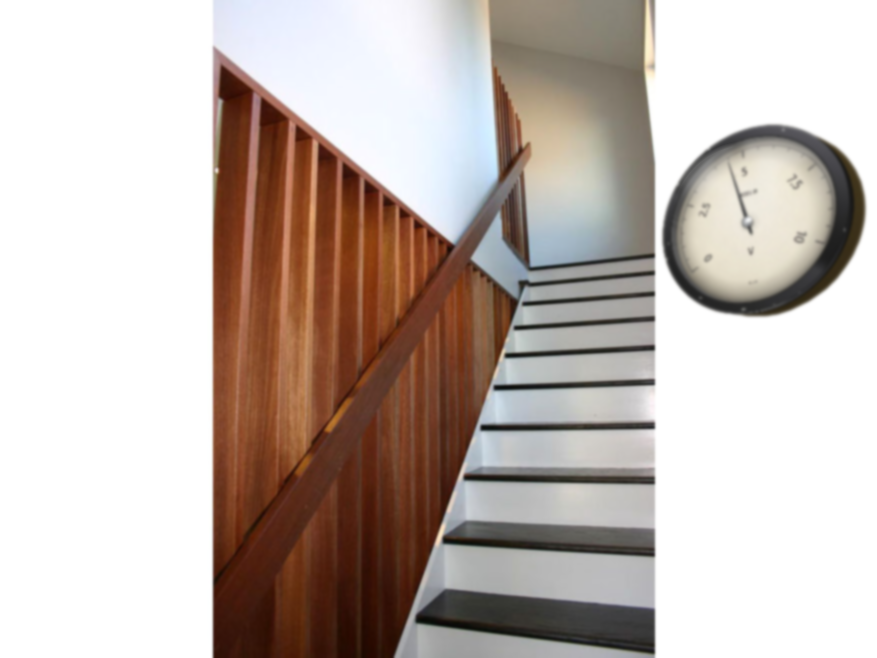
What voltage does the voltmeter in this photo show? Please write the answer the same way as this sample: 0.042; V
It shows 4.5; V
